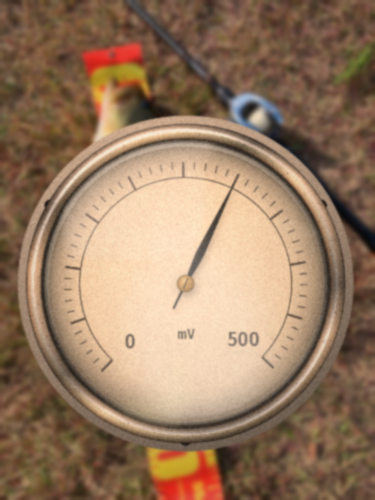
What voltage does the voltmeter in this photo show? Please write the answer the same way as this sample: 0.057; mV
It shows 300; mV
